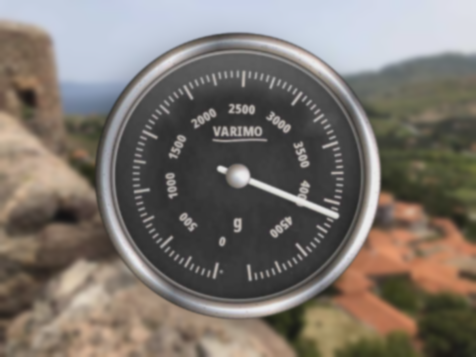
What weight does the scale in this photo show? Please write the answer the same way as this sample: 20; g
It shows 4100; g
